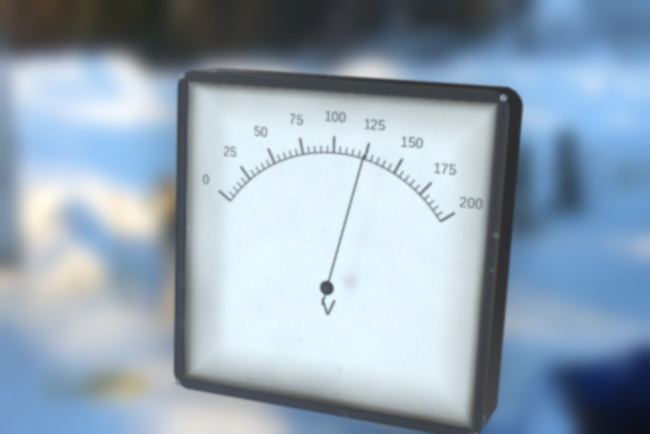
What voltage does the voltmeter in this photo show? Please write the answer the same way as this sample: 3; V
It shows 125; V
